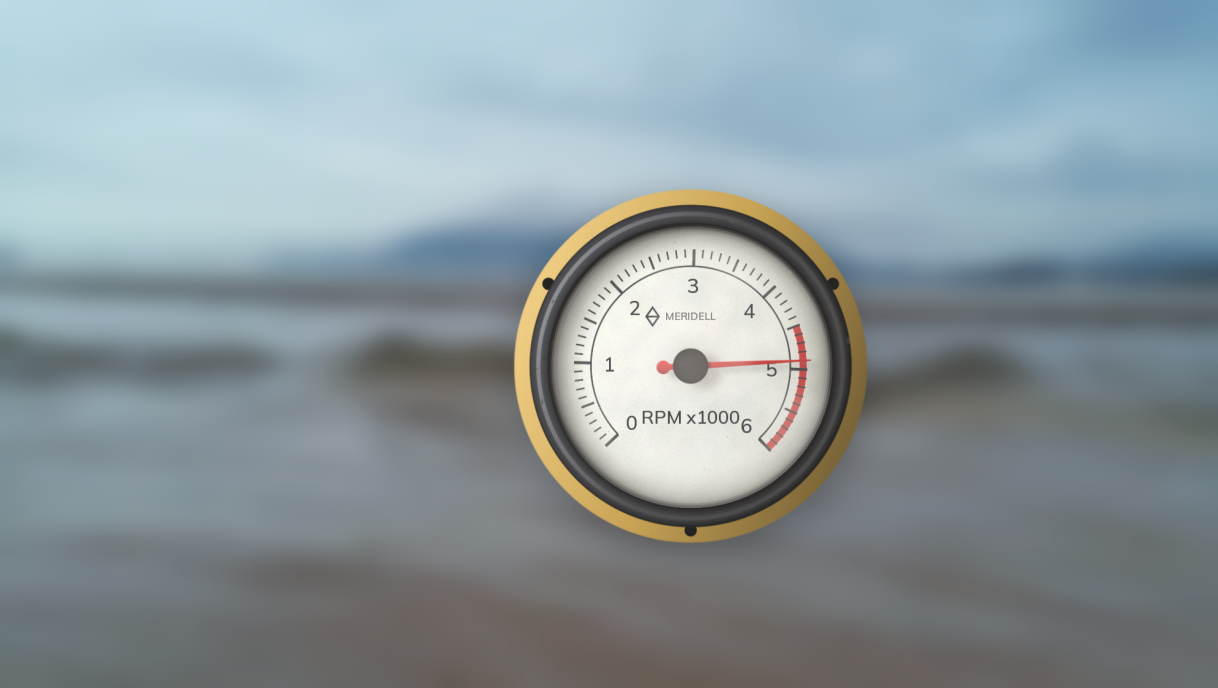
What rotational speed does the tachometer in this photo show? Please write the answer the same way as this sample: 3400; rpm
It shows 4900; rpm
